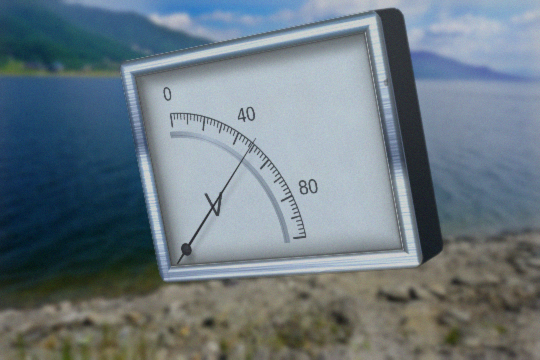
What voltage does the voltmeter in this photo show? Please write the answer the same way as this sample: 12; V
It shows 50; V
